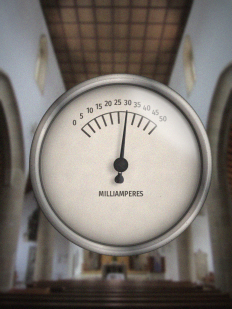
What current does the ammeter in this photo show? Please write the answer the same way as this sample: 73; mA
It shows 30; mA
